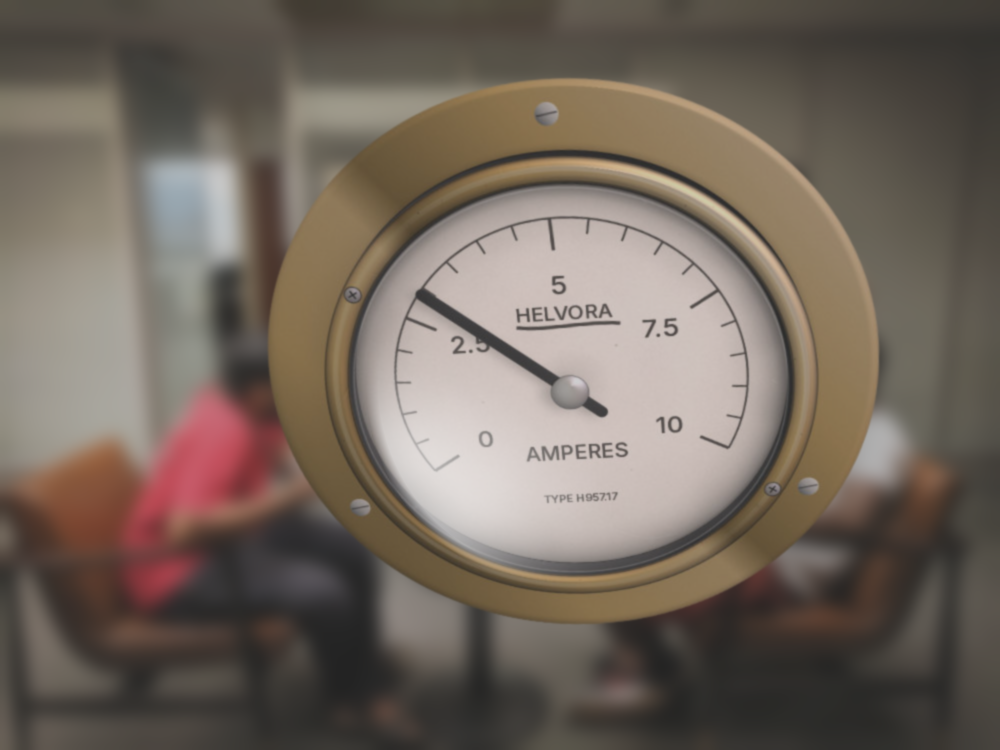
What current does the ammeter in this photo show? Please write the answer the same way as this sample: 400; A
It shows 3; A
